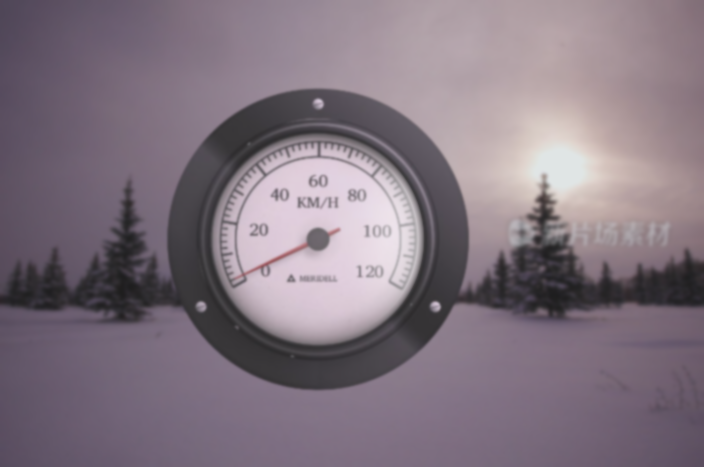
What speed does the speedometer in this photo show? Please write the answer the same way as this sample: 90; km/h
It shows 2; km/h
